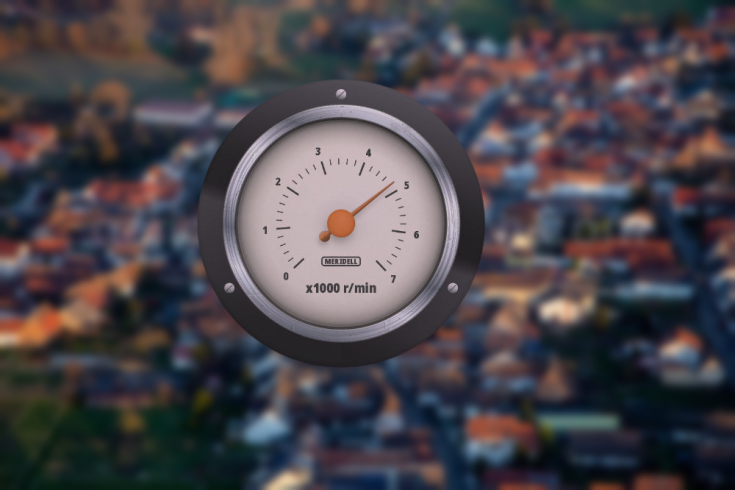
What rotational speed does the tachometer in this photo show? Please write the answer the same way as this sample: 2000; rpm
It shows 4800; rpm
